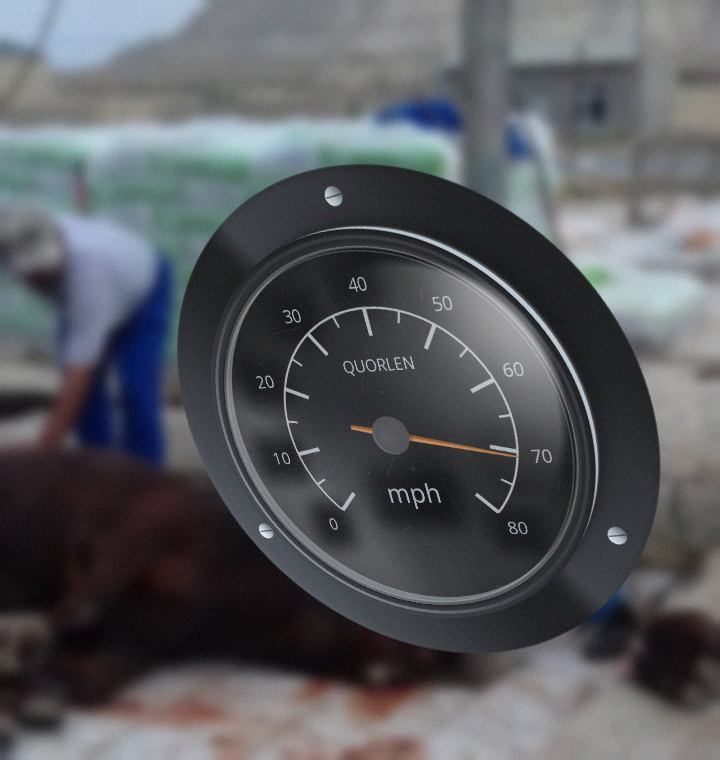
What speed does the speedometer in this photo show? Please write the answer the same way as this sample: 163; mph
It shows 70; mph
